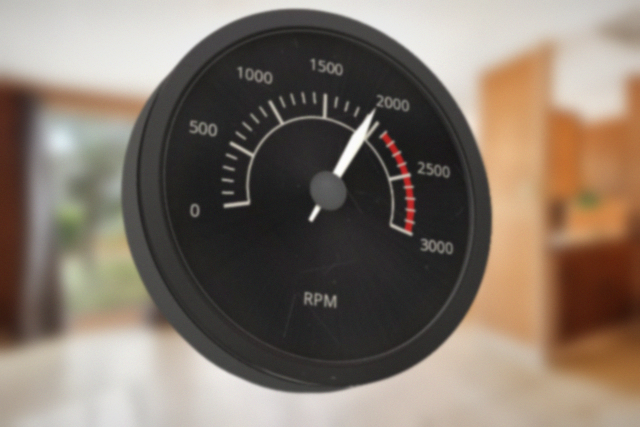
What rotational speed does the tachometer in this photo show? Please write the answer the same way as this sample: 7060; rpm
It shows 1900; rpm
